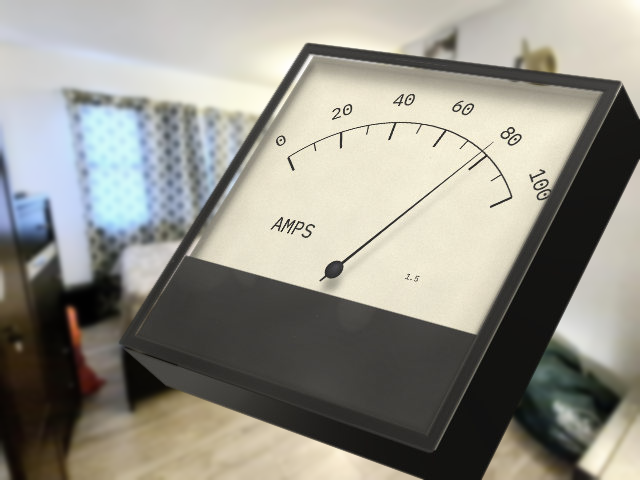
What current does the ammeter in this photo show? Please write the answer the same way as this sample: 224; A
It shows 80; A
